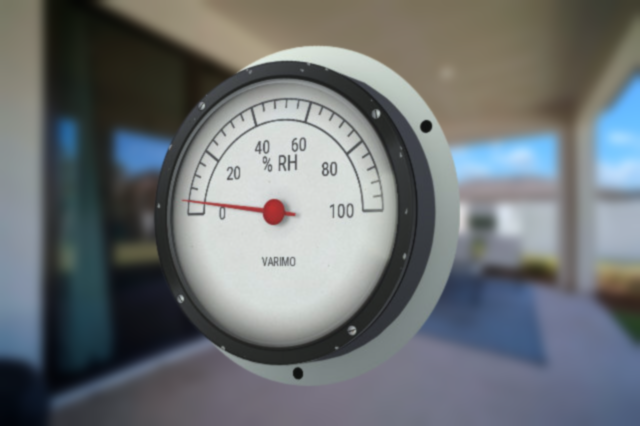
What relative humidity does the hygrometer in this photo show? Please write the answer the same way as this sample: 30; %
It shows 4; %
